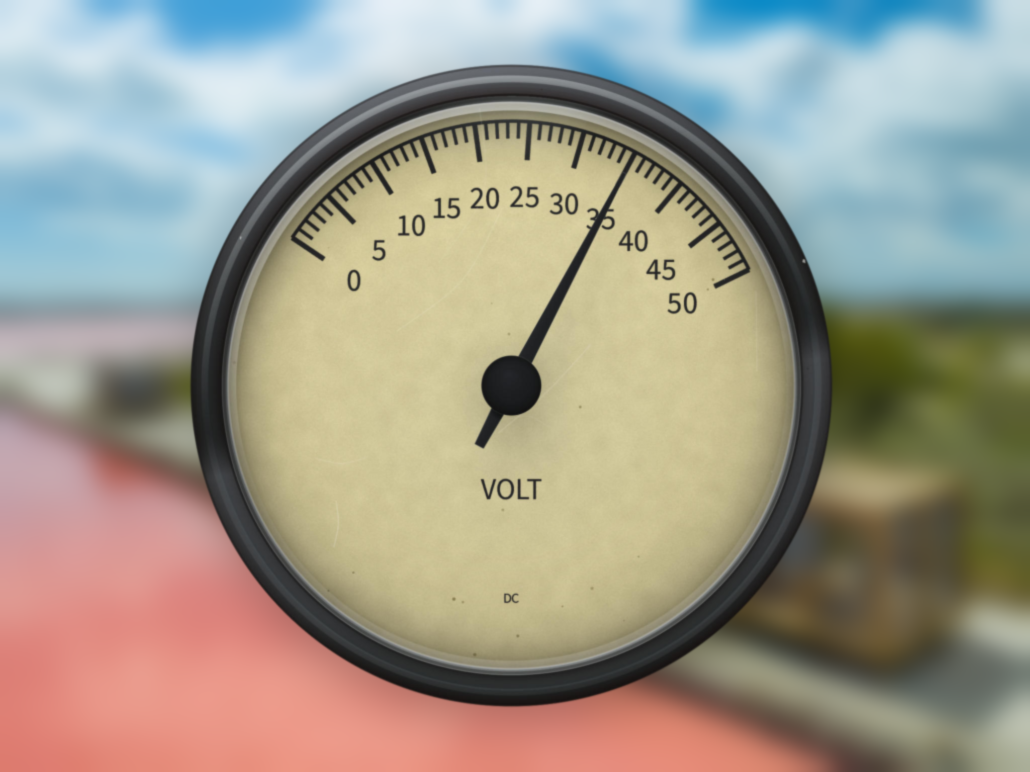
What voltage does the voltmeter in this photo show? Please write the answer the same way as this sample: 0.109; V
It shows 35; V
